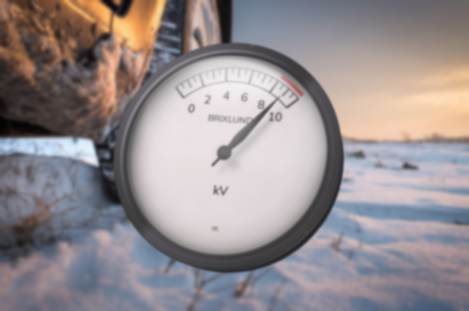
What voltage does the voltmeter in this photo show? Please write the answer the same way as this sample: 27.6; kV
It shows 9; kV
